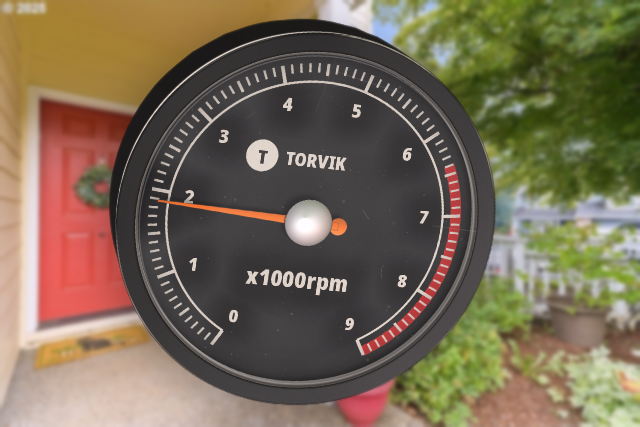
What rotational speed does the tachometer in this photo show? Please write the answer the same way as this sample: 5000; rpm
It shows 1900; rpm
